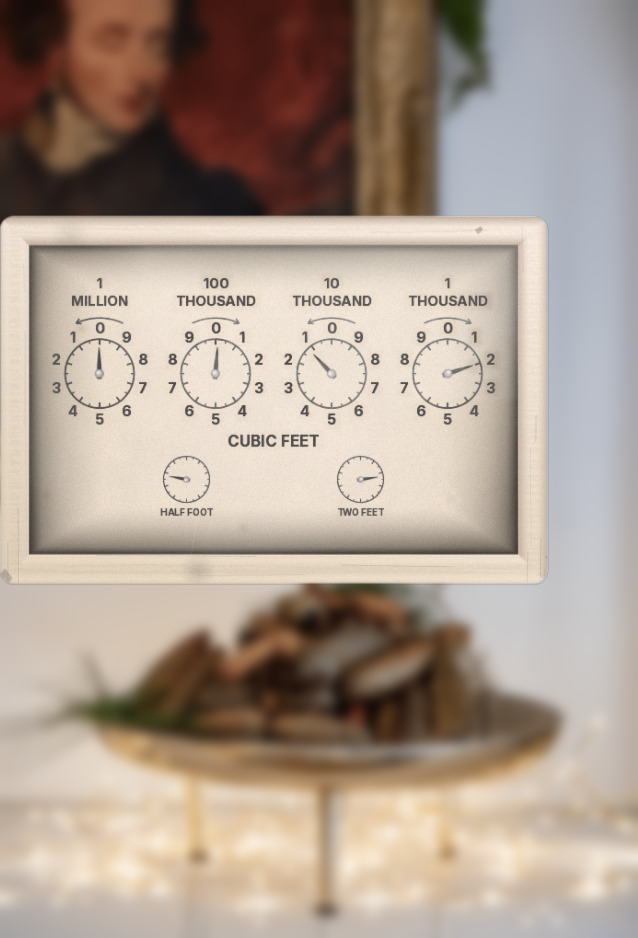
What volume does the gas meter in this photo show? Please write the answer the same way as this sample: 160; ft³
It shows 1200; ft³
